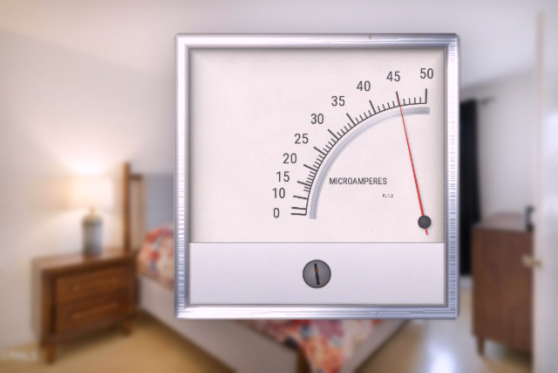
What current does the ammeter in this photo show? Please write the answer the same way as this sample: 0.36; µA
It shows 45; µA
